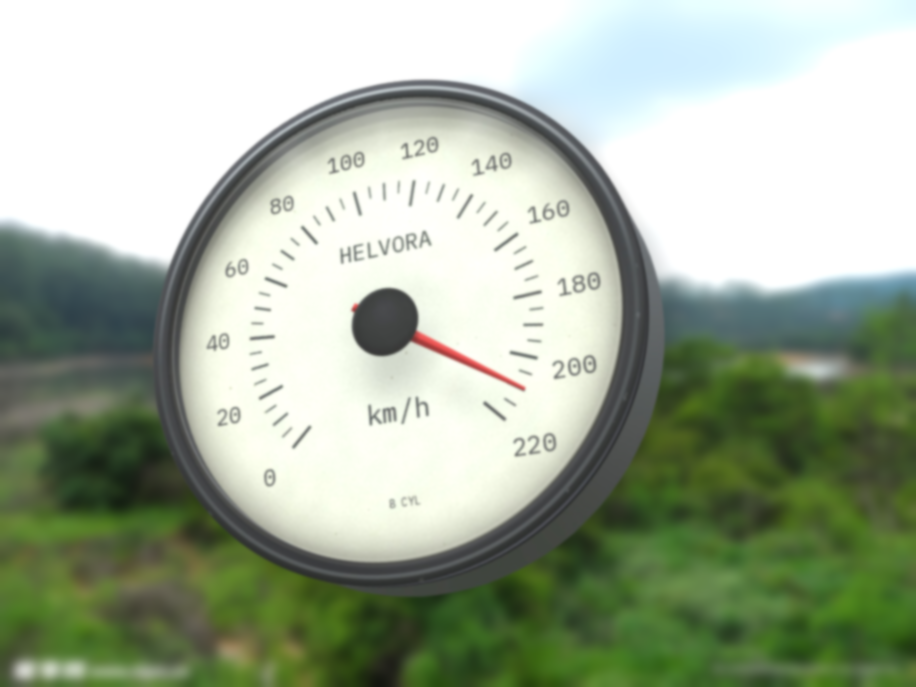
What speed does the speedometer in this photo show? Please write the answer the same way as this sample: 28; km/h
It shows 210; km/h
